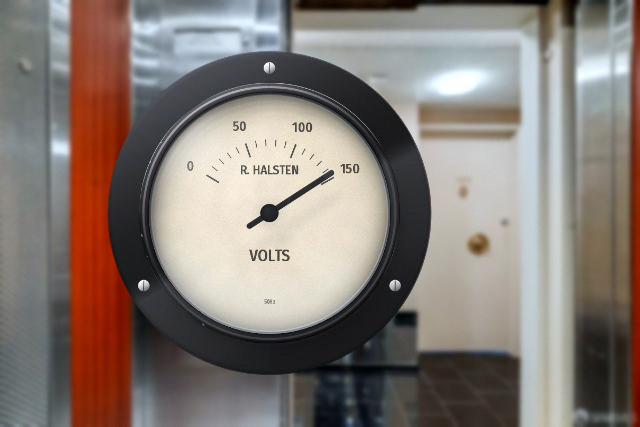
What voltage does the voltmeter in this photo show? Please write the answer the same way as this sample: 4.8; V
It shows 145; V
